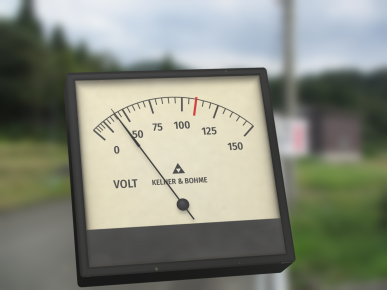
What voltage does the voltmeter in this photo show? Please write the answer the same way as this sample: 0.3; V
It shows 40; V
